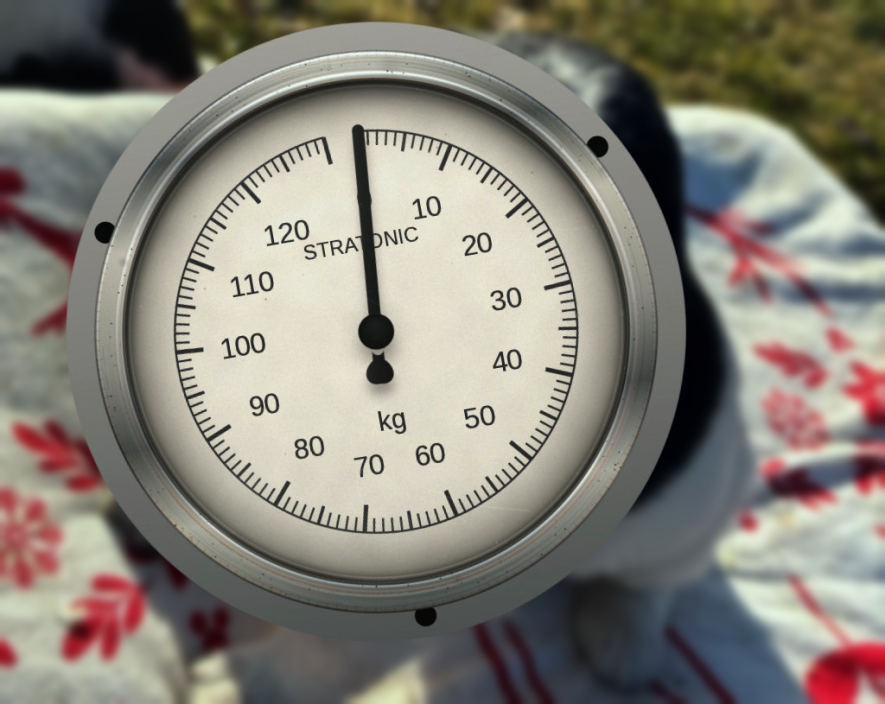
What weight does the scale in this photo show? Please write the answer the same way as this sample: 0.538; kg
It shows 0; kg
